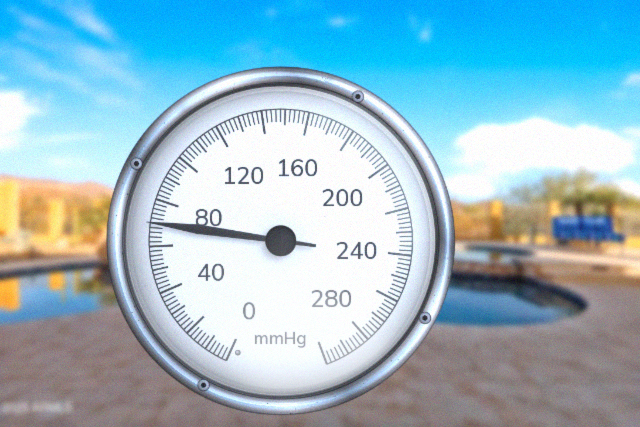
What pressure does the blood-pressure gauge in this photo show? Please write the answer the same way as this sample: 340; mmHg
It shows 70; mmHg
